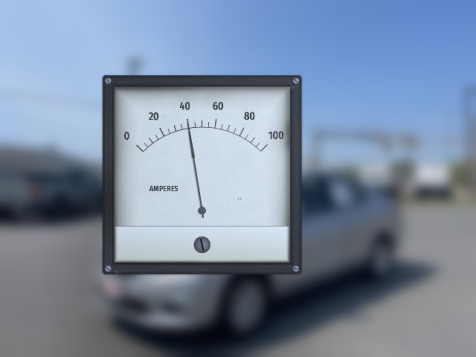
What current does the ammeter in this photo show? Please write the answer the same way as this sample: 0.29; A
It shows 40; A
